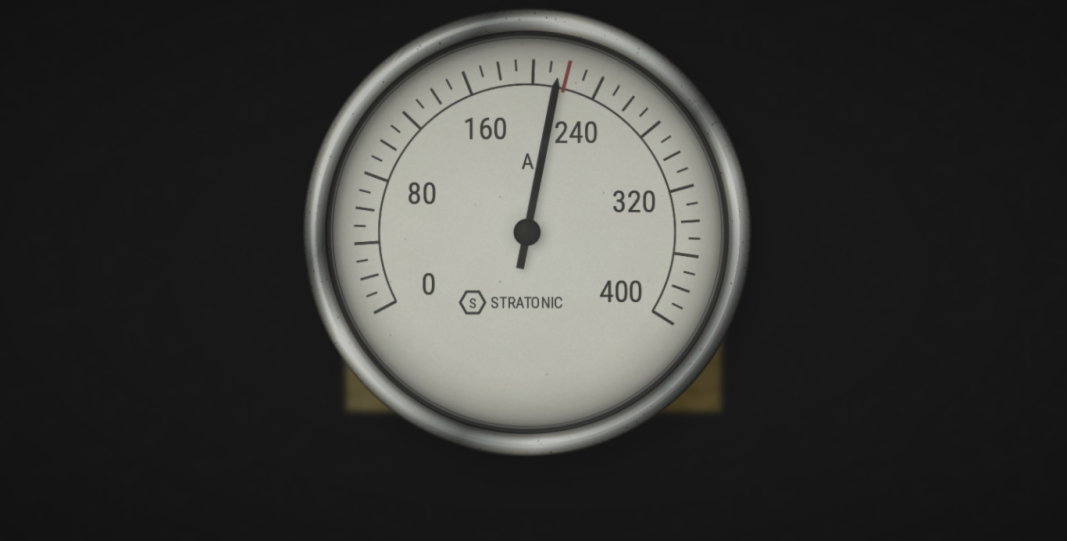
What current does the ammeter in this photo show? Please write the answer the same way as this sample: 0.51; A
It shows 215; A
